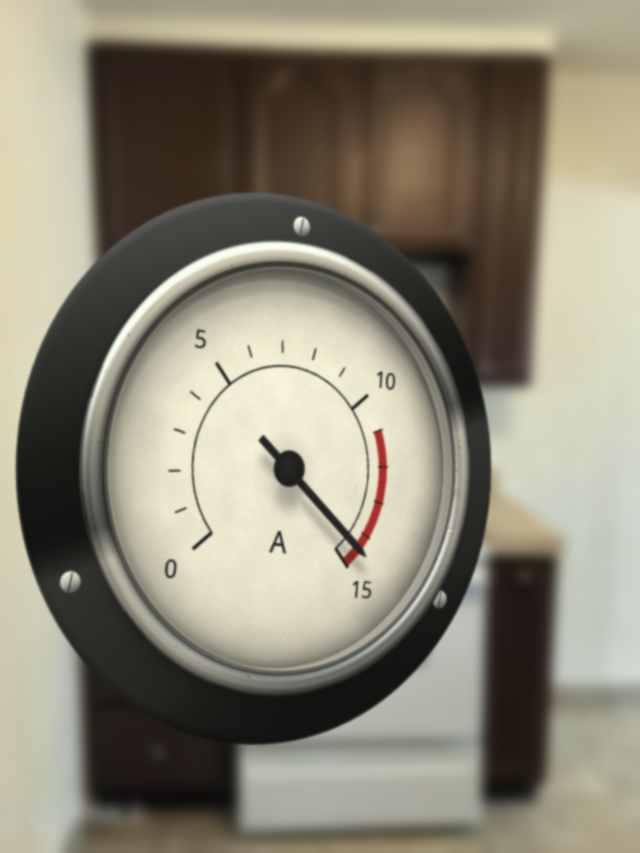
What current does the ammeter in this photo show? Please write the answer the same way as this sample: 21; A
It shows 14.5; A
